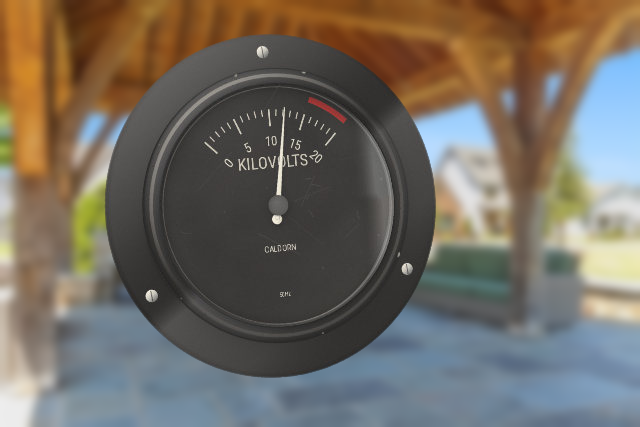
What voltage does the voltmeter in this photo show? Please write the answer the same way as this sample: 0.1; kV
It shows 12; kV
